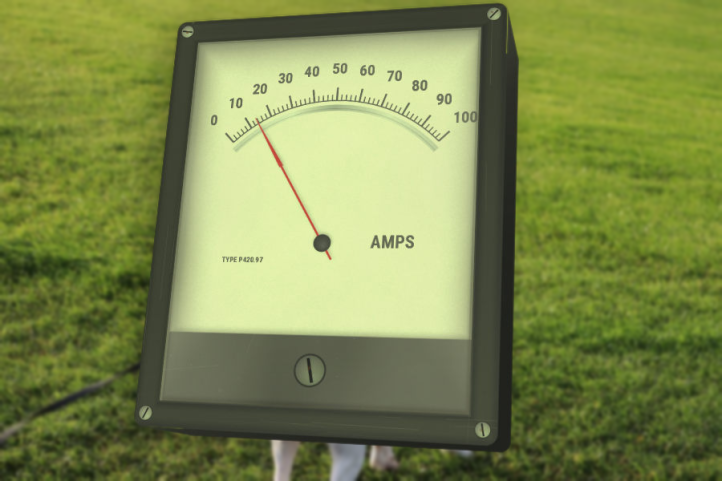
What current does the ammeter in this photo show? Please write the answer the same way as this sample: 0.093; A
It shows 14; A
